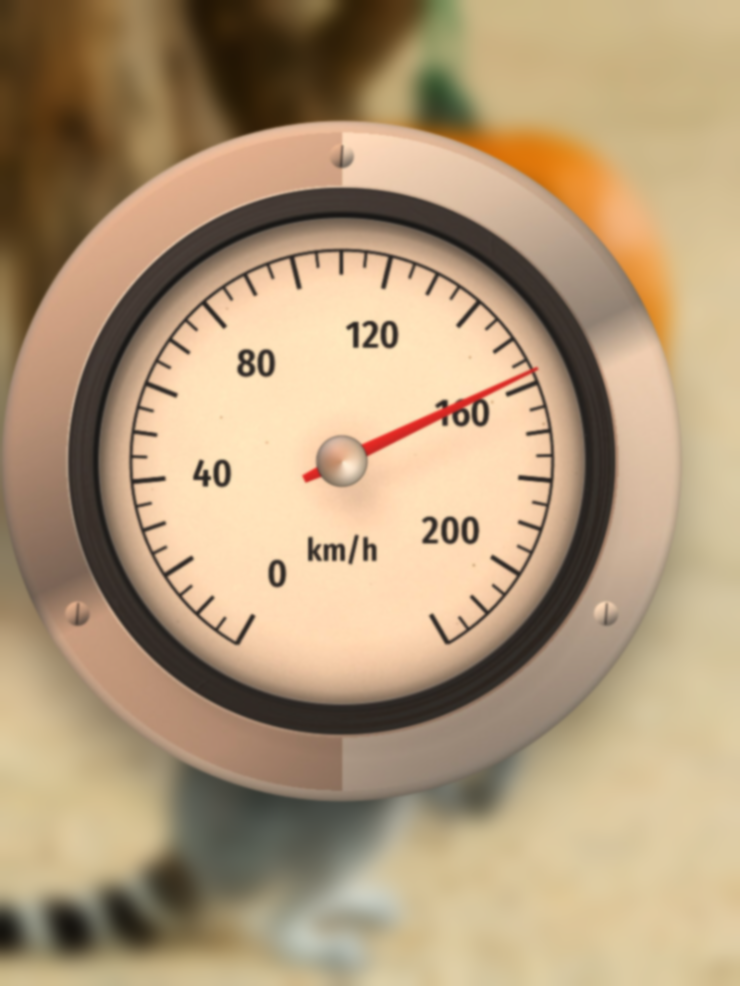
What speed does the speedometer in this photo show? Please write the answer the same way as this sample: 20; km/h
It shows 157.5; km/h
